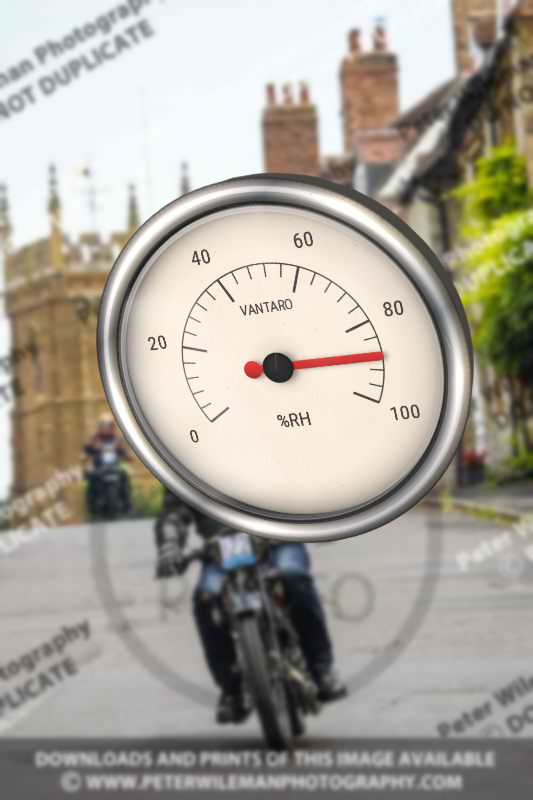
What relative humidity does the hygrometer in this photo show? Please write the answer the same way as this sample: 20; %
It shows 88; %
